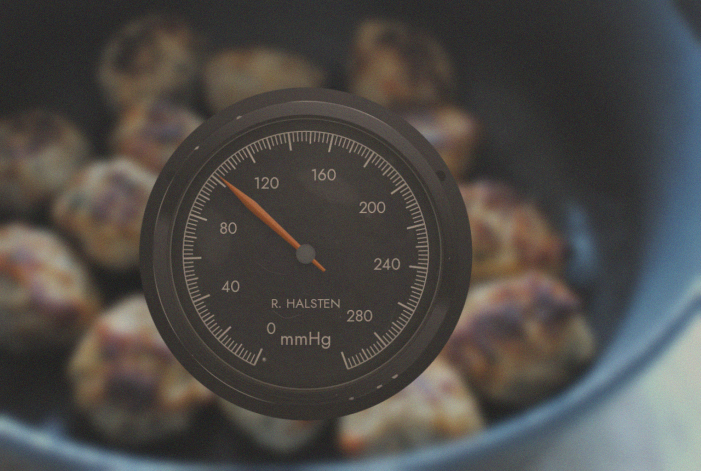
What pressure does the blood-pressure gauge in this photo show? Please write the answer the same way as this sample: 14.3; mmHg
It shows 102; mmHg
